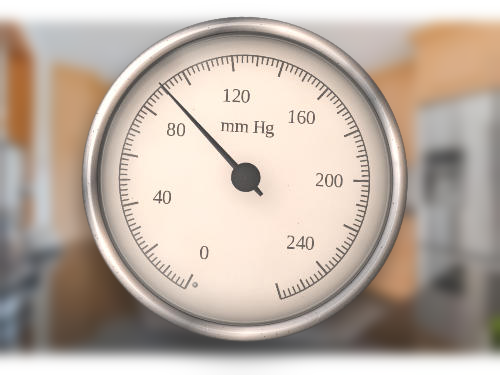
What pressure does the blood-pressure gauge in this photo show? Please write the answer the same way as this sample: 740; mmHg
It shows 90; mmHg
